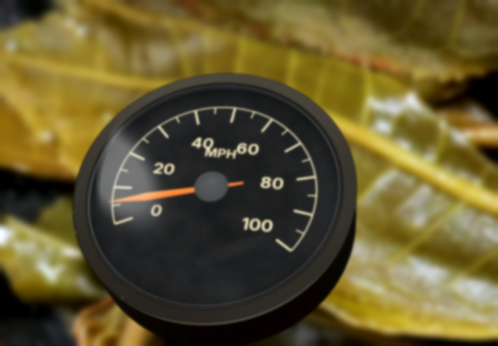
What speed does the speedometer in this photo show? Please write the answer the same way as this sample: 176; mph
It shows 5; mph
